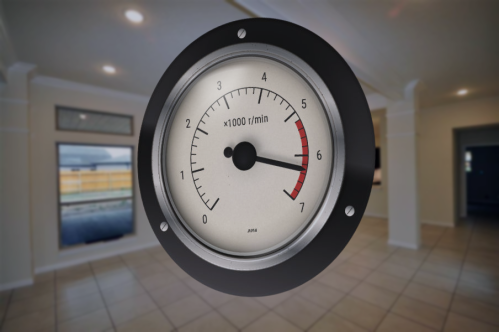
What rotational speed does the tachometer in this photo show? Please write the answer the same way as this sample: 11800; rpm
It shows 6300; rpm
